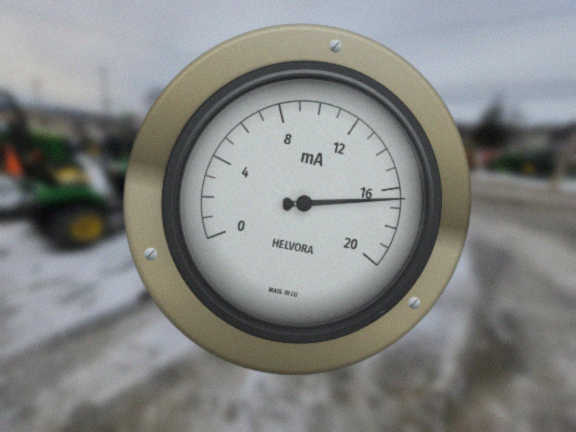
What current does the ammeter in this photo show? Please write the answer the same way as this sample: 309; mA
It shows 16.5; mA
